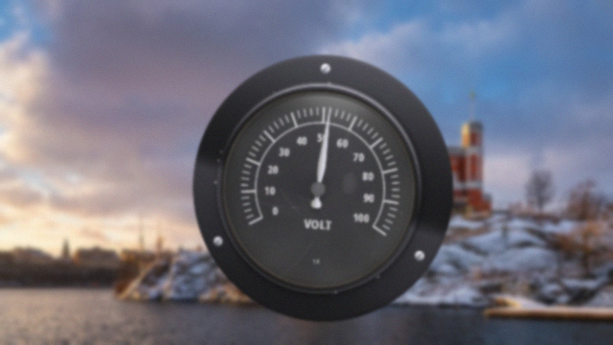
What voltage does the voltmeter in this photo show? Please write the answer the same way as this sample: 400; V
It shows 52; V
